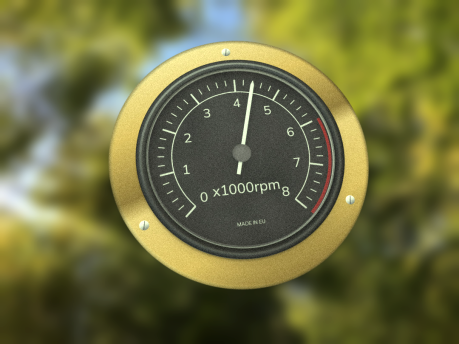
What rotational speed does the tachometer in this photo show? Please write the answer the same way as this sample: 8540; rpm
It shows 4400; rpm
